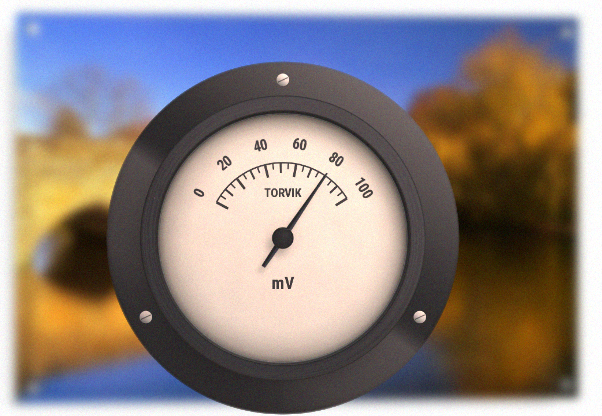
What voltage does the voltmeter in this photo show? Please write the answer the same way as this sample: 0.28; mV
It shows 80; mV
